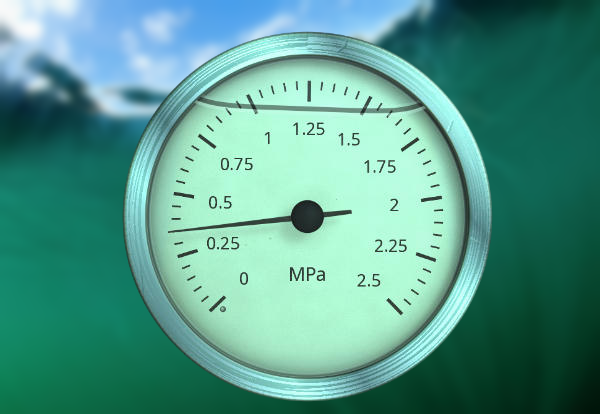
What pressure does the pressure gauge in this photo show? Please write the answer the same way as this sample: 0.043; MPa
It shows 0.35; MPa
